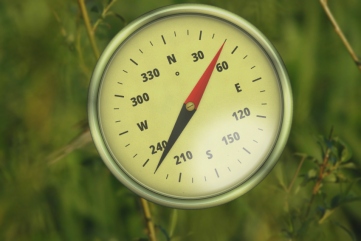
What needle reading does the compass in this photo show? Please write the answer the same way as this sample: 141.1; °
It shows 50; °
